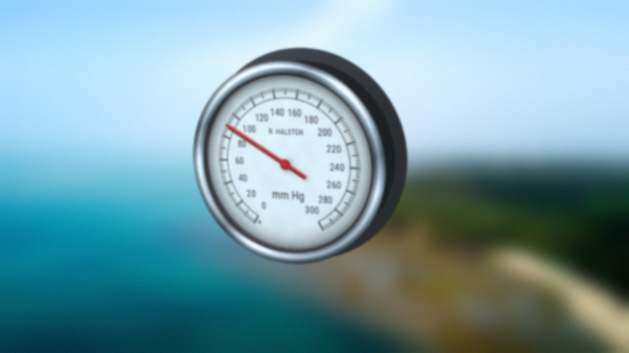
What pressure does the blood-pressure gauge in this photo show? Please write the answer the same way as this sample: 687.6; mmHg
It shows 90; mmHg
